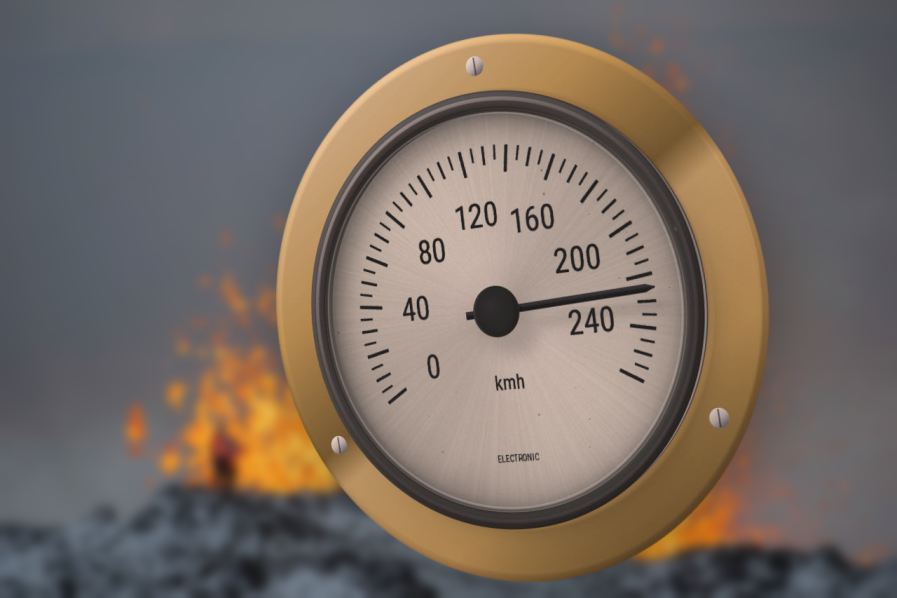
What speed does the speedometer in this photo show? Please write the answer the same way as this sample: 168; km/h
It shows 225; km/h
